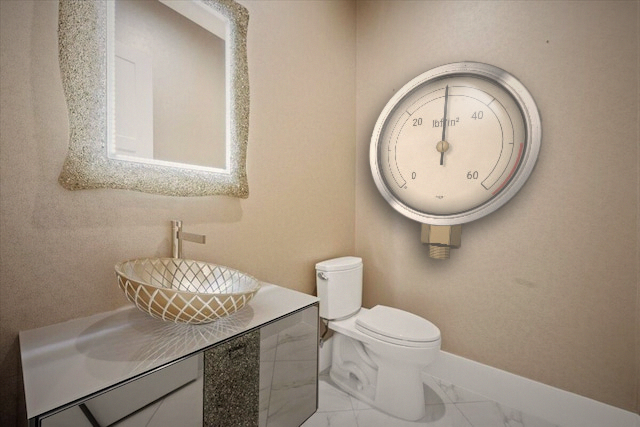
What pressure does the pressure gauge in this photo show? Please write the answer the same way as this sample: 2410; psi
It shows 30; psi
